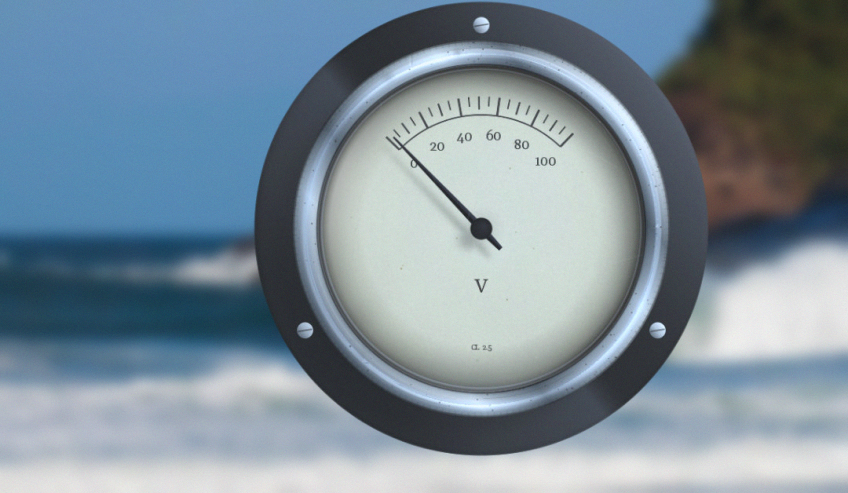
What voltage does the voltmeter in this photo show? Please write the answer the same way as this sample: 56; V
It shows 2.5; V
